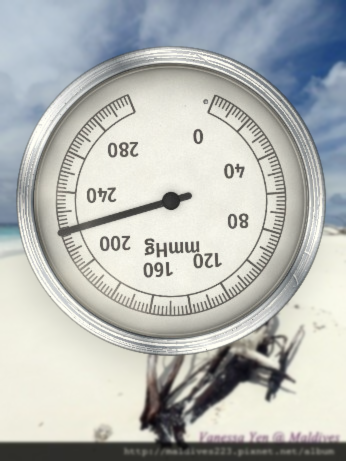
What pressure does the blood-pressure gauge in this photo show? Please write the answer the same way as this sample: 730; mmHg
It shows 220; mmHg
